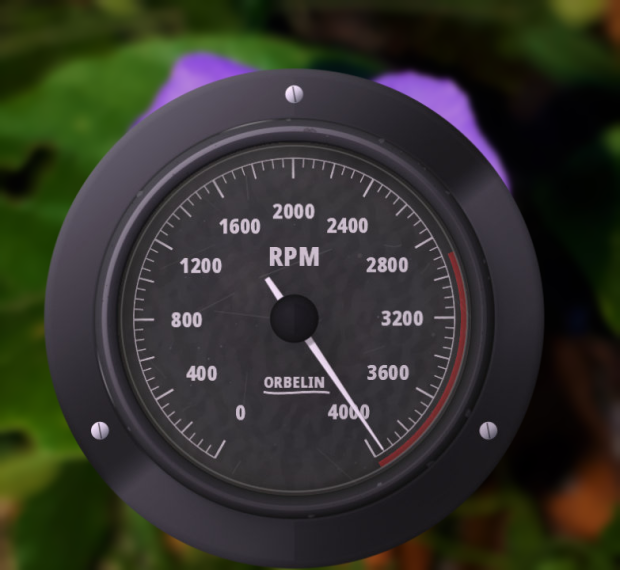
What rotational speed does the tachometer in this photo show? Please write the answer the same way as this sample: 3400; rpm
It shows 3950; rpm
